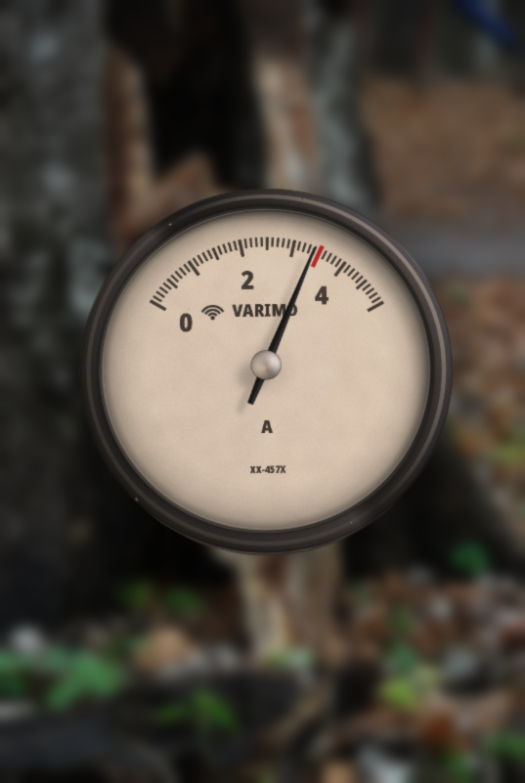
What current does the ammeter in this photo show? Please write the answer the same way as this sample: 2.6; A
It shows 3.4; A
